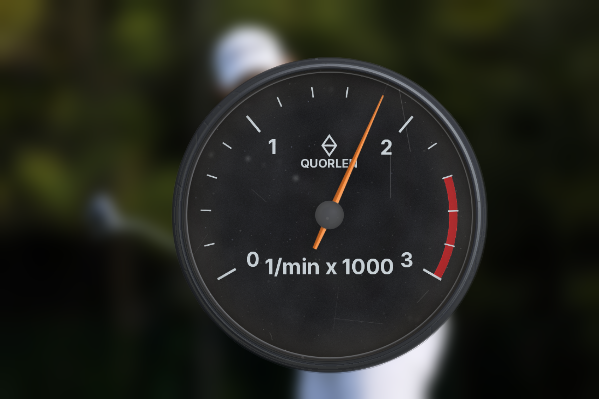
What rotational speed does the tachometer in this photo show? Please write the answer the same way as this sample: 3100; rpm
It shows 1800; rpm
